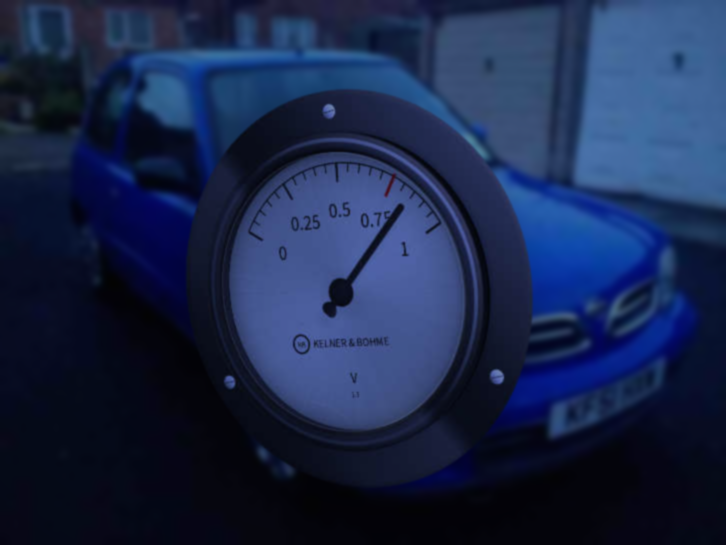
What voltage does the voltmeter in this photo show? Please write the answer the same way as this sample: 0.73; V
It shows 0.85; V
